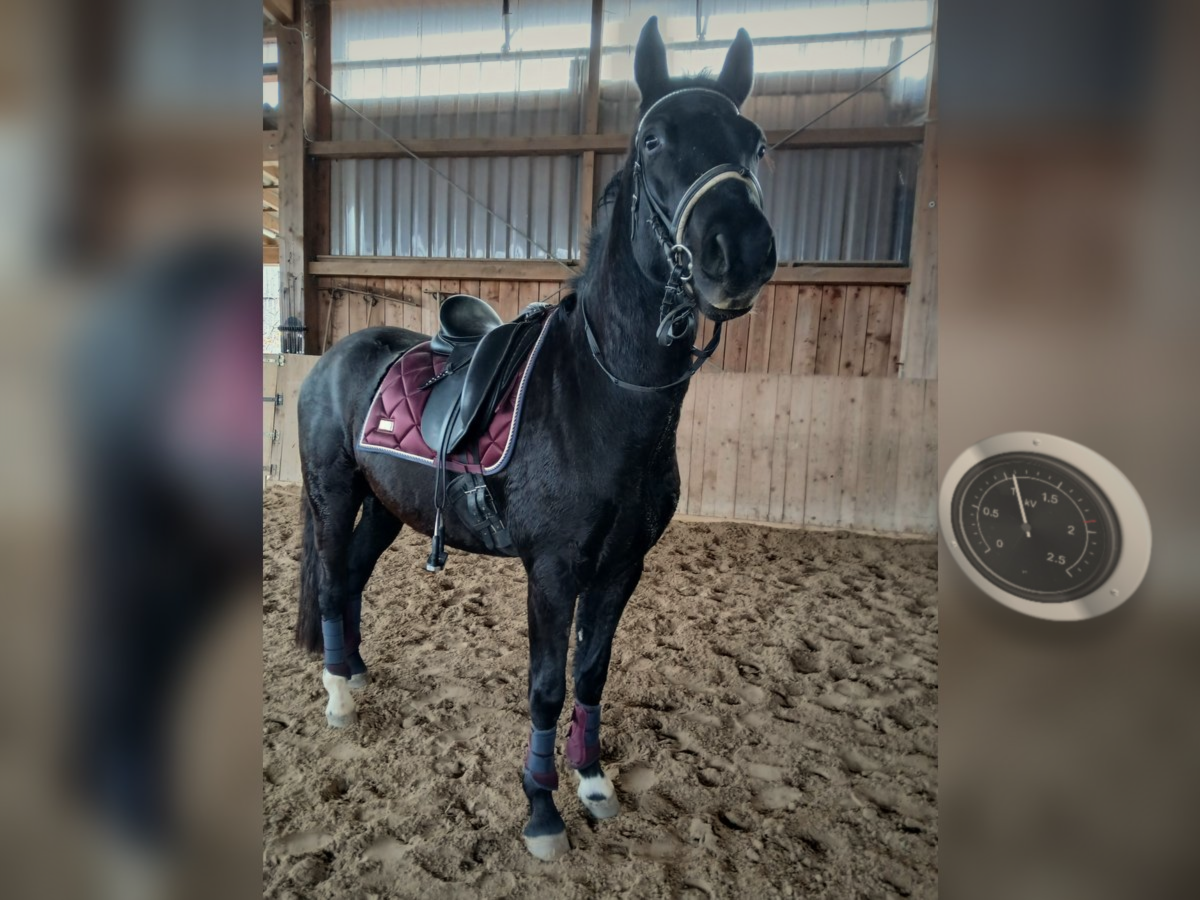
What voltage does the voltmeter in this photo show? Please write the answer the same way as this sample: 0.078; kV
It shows 1.1; kV
